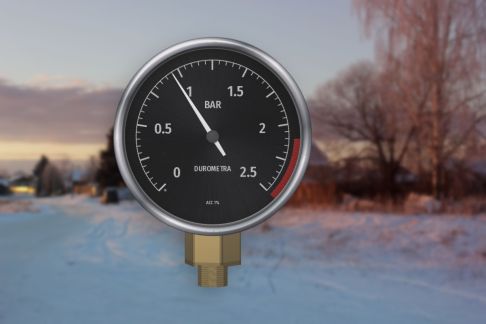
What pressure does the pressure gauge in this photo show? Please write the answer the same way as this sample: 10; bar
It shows 0.95; bar
